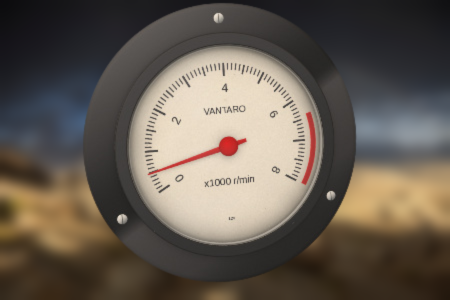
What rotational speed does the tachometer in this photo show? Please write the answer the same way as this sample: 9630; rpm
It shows 500; rpm
